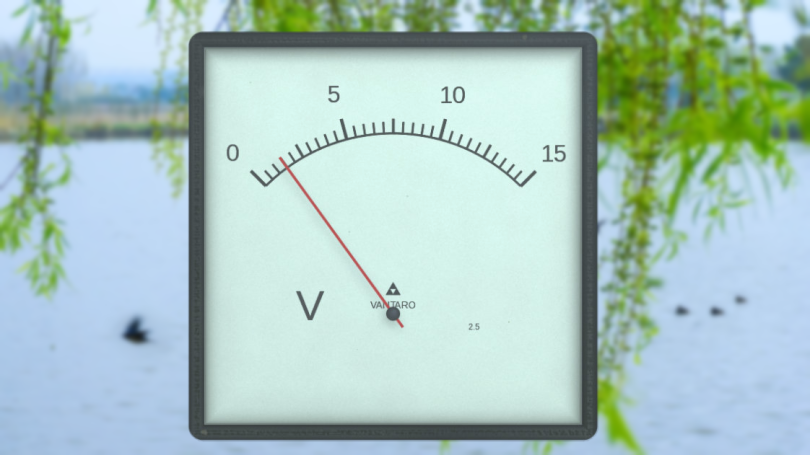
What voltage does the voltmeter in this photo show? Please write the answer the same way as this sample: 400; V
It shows 1.5; V
